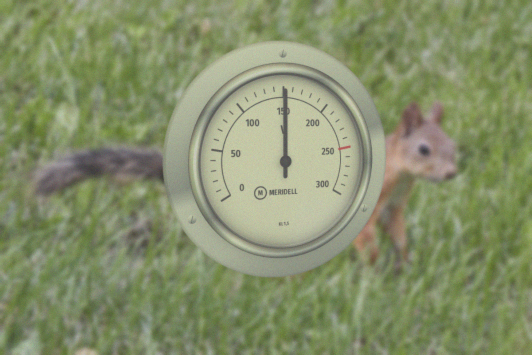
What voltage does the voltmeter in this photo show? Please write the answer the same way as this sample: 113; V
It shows 150; V
